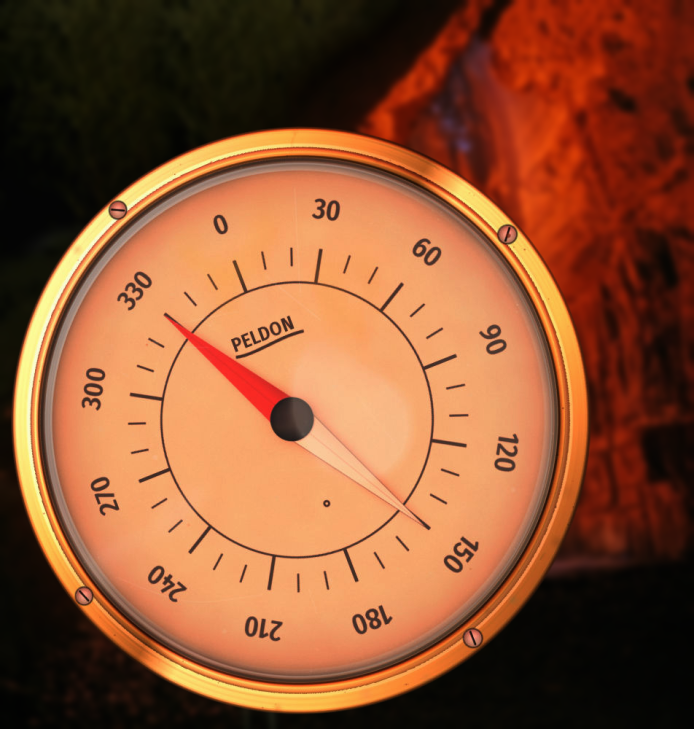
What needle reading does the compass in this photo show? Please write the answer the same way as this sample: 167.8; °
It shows 330; °
